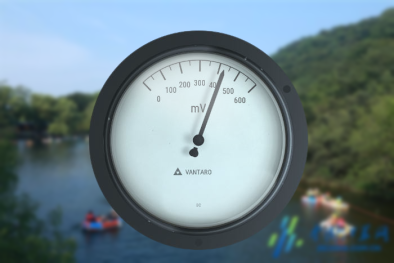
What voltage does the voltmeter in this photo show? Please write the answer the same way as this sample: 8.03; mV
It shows 425; mV
